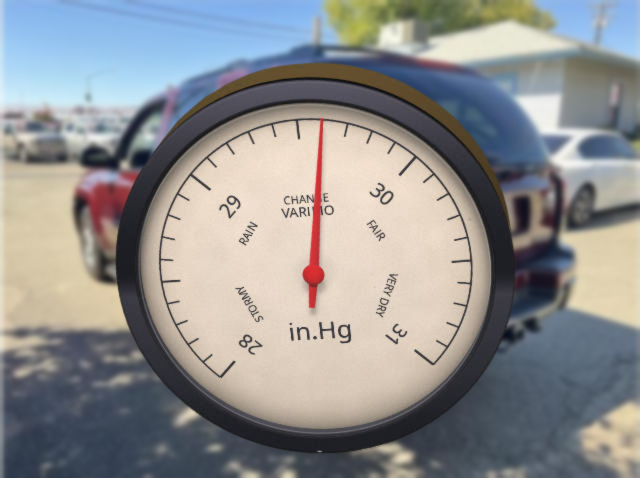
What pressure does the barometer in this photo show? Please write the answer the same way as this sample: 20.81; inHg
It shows 29.6; inHg
